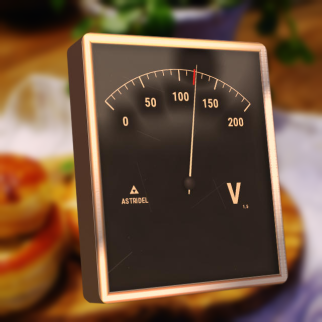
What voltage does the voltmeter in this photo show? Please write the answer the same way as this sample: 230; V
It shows 120; V
